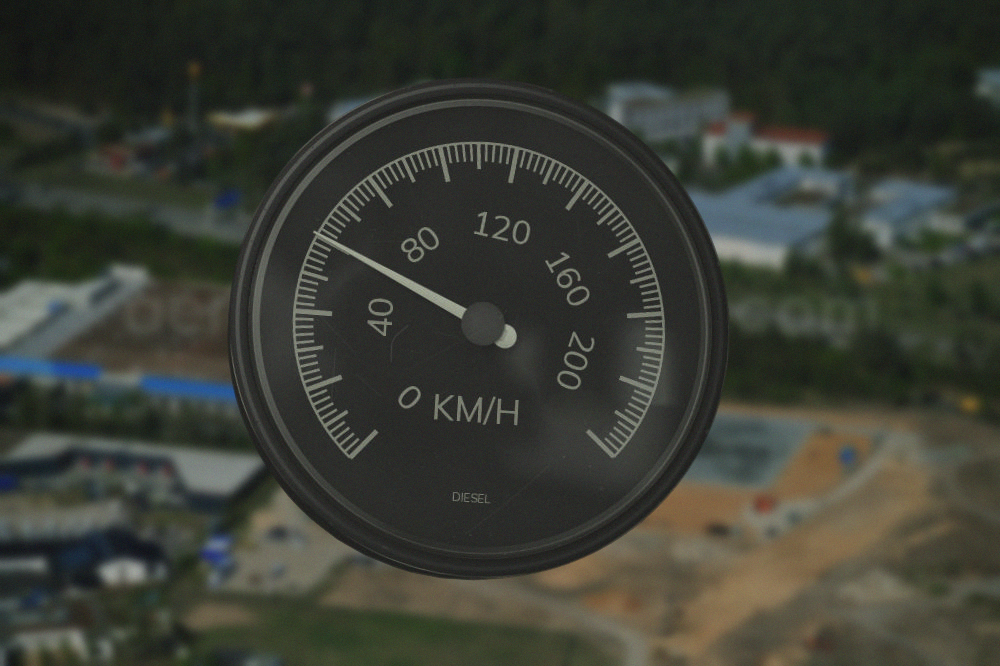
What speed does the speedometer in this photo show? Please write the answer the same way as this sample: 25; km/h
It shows 60; km/h
